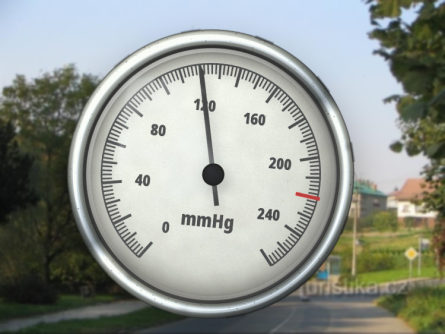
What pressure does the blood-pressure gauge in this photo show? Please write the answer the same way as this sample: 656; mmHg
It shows 120; mmHg
